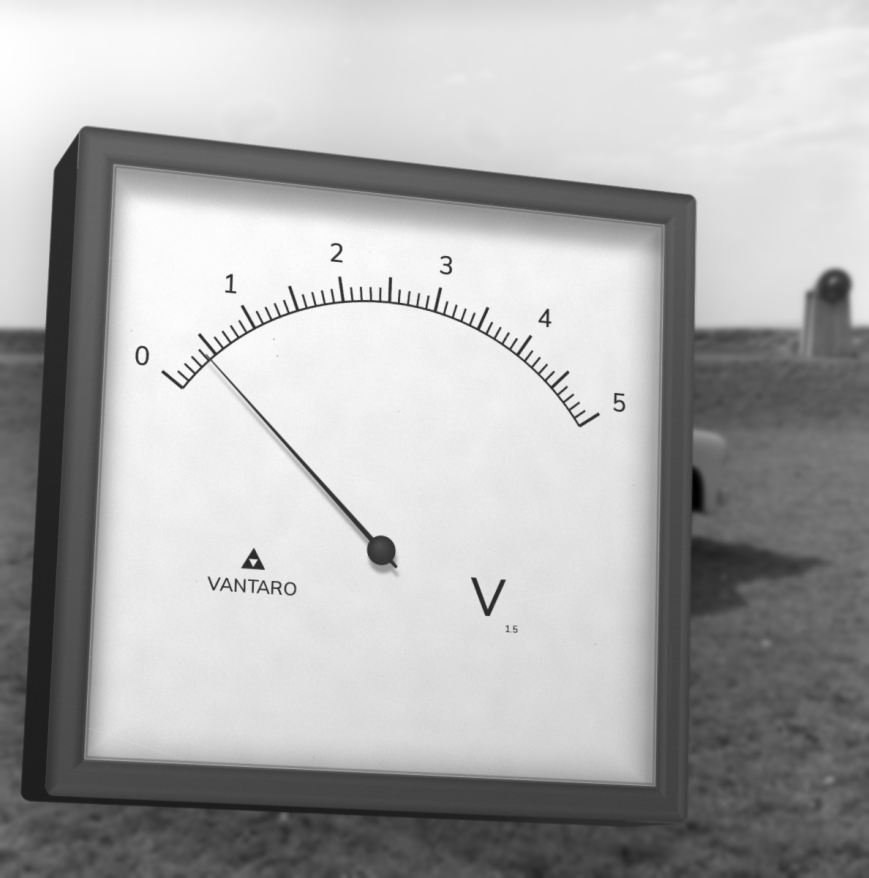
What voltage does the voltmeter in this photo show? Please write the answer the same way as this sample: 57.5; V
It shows 0.4; V
